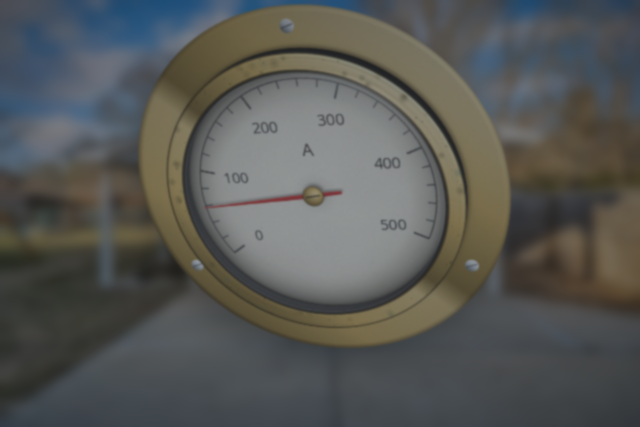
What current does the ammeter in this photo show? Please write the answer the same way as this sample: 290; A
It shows 60; A
